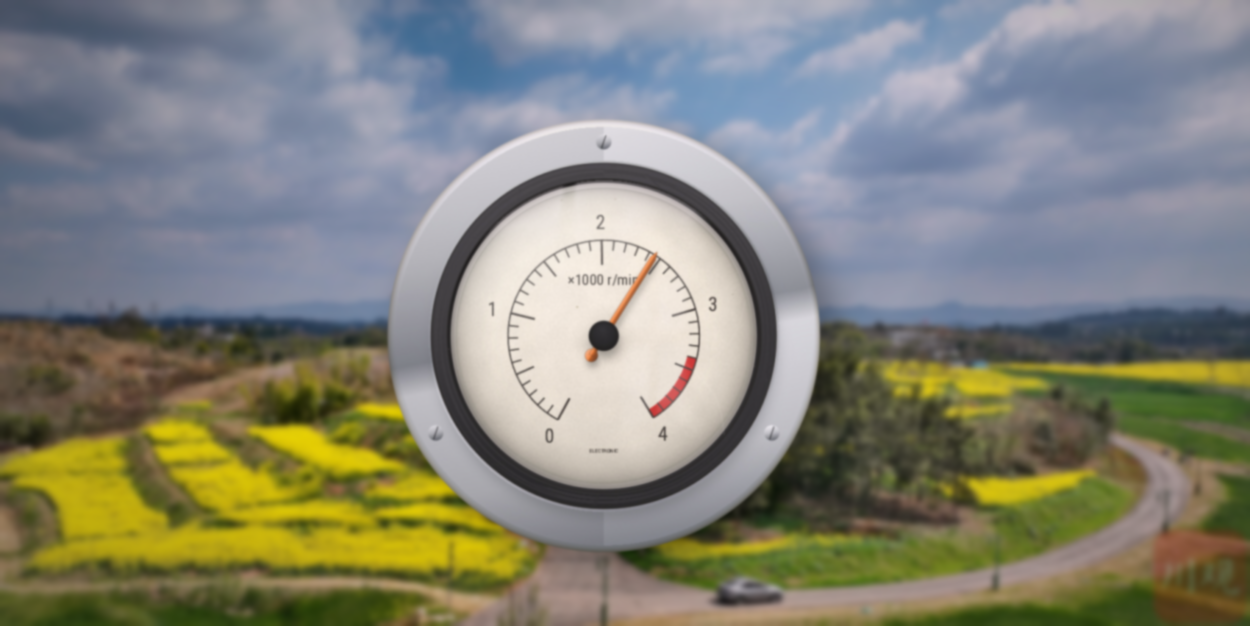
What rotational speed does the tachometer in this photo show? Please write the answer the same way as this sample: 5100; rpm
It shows 2450; rpm
